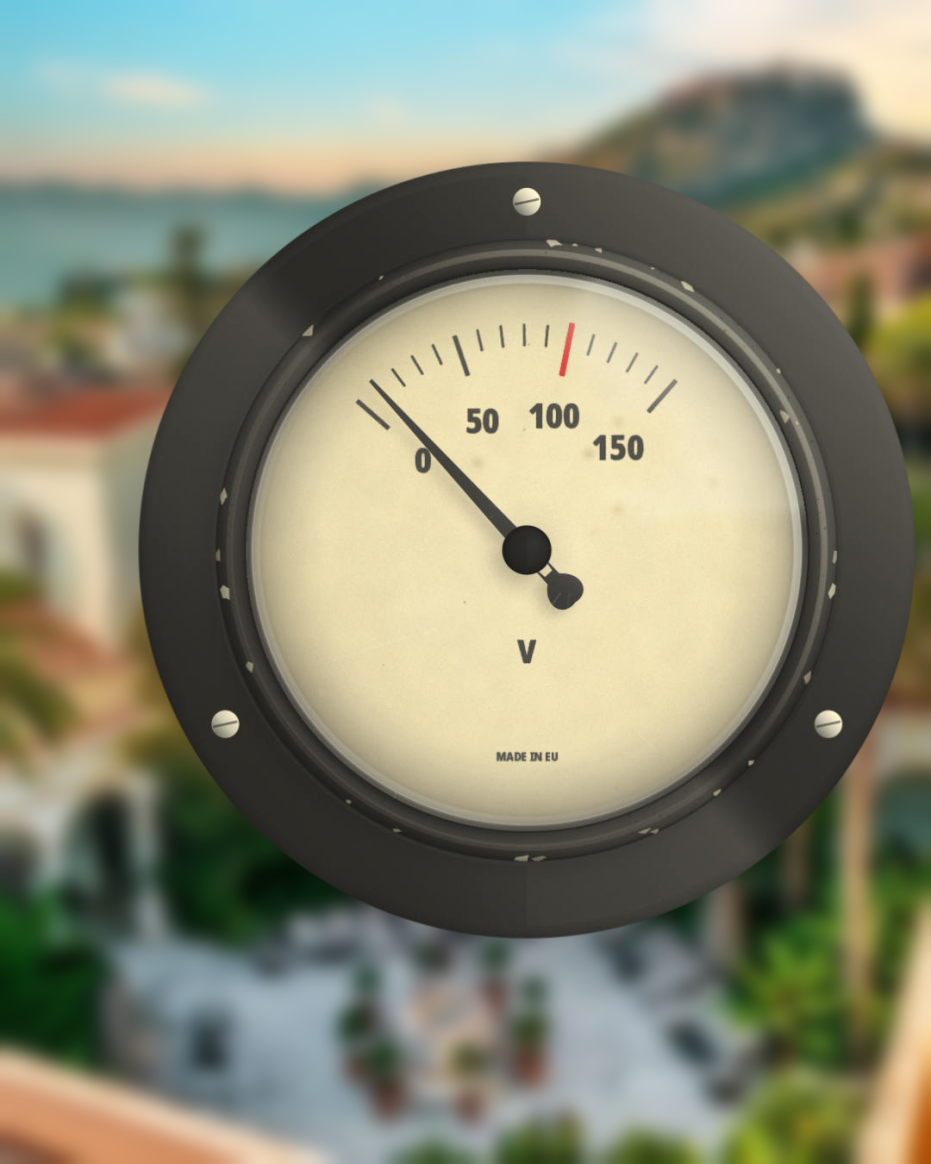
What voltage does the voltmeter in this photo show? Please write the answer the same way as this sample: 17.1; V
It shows 10; V
